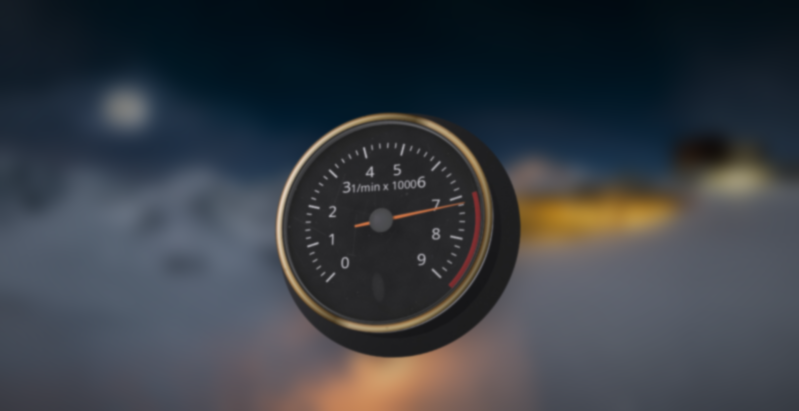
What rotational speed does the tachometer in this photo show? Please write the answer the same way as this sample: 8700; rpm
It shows 7200; rpm
